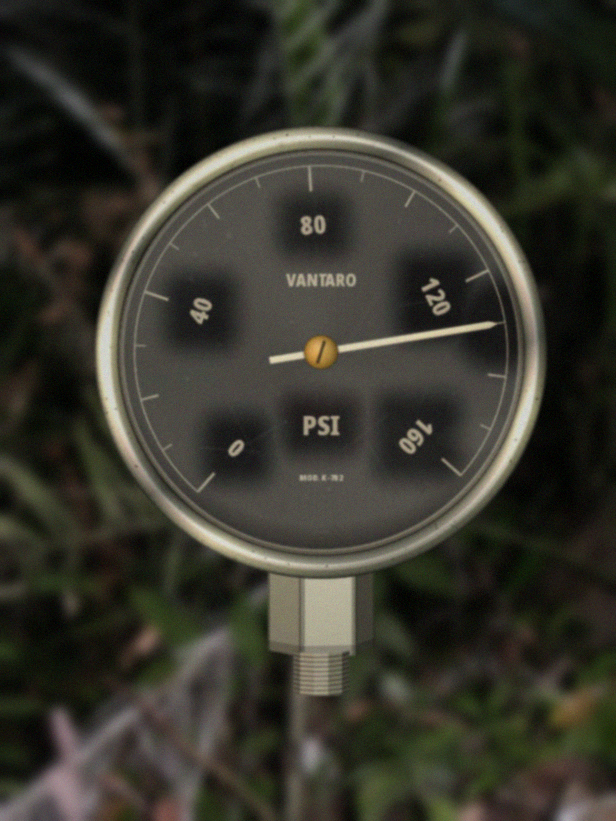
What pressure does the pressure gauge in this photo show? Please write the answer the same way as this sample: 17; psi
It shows 130; psi
